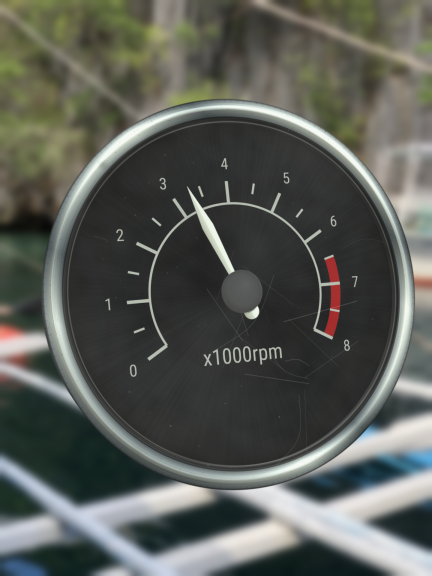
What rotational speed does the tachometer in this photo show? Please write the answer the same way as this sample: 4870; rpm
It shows 3250; rpm
